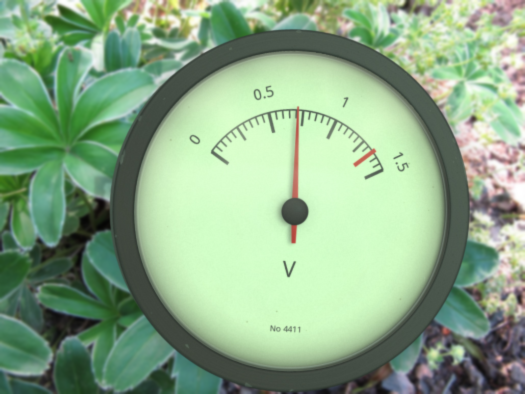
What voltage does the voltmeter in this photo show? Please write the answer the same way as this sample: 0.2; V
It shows 0.7; V
